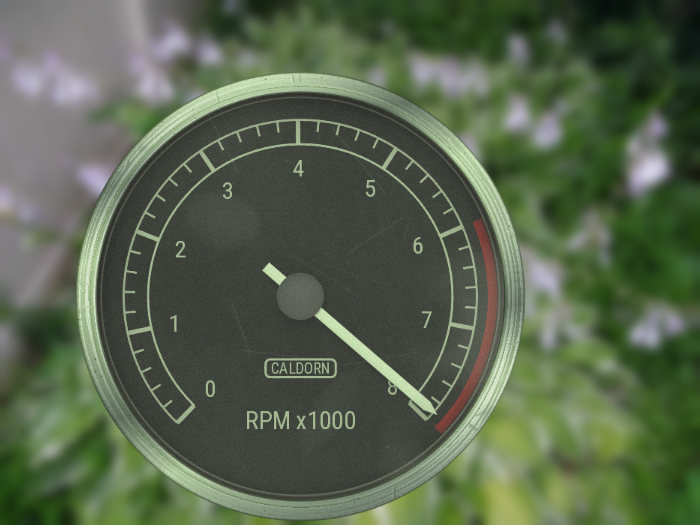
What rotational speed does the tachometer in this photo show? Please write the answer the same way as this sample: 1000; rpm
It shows 7900; rpm
